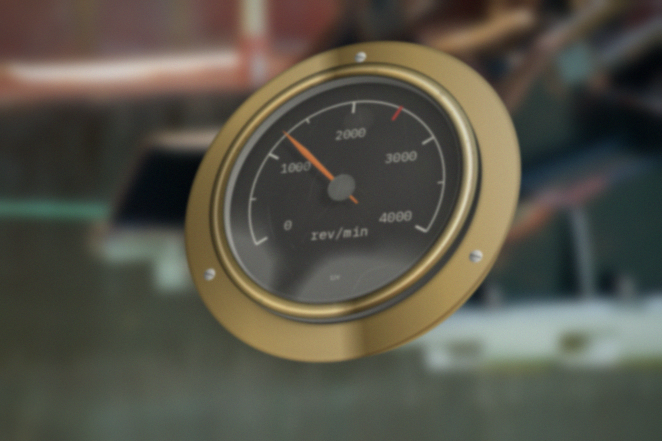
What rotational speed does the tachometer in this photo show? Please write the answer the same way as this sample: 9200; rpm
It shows 1250; rpm
